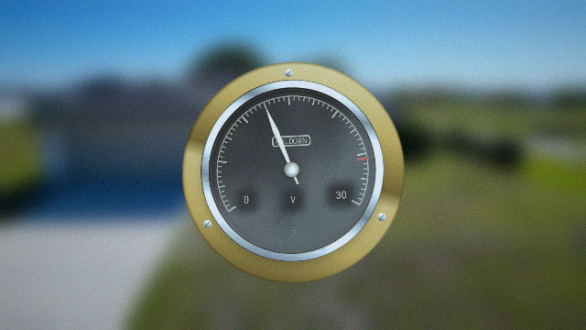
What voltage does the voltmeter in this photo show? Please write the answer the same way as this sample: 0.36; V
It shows 12.5; V
